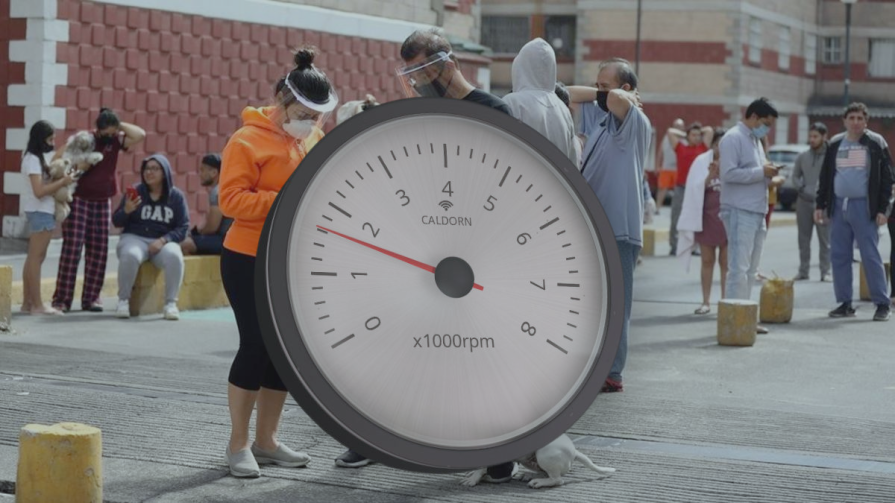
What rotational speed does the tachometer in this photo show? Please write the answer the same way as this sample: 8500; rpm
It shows 1600; rpm
